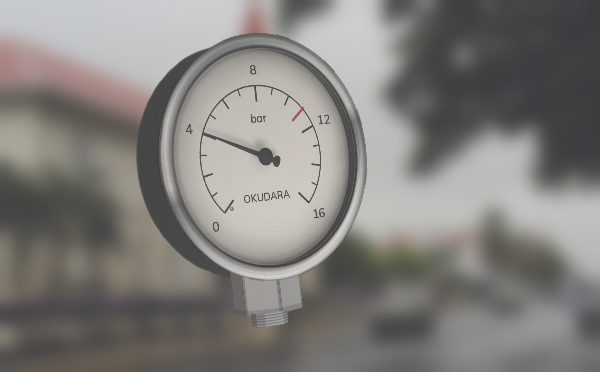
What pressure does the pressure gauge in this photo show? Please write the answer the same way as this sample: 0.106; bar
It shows 4; bar
